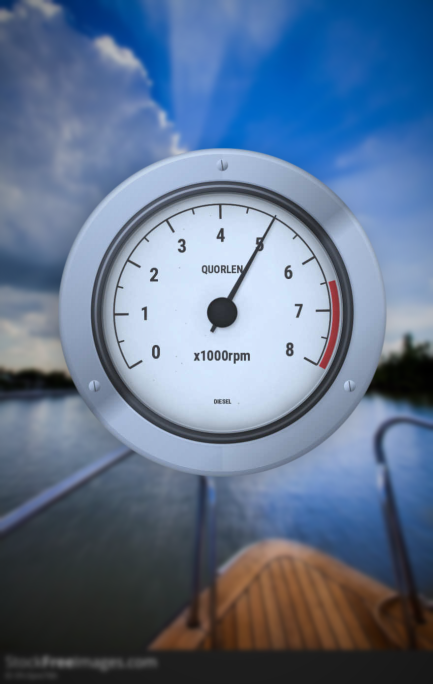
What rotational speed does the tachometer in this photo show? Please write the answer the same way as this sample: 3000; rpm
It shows 5000; rpm
